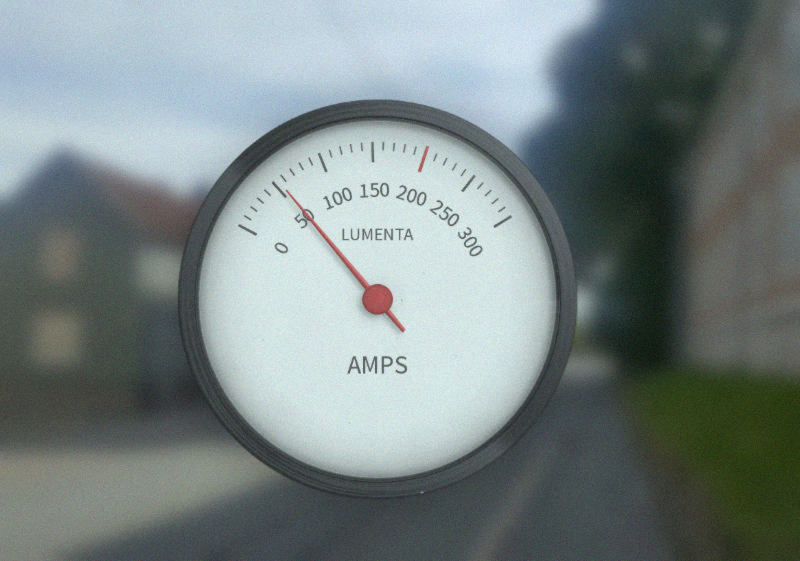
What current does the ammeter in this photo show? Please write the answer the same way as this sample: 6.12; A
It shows 55; A
